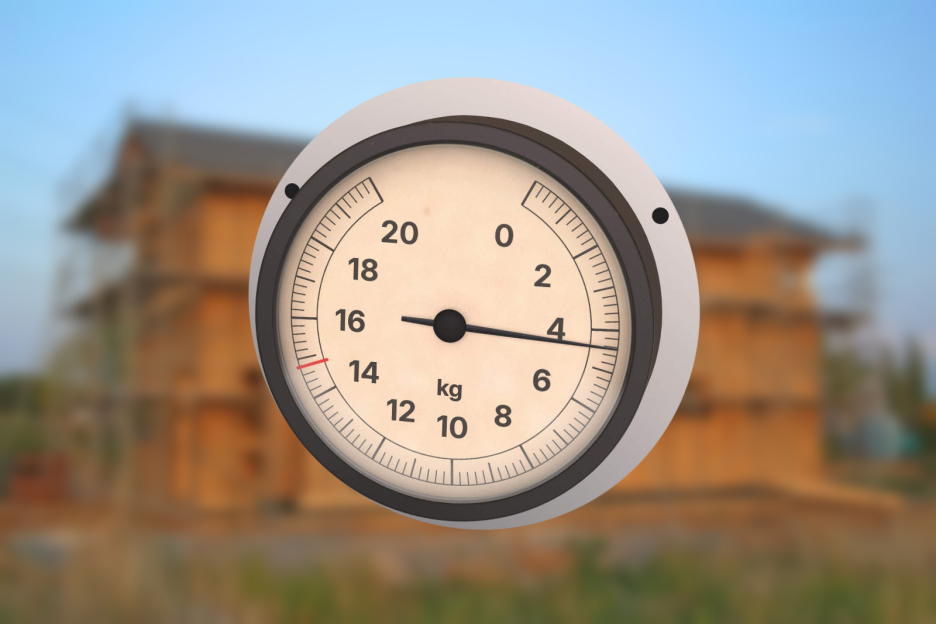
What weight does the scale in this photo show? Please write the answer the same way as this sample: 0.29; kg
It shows 4.4; kg
